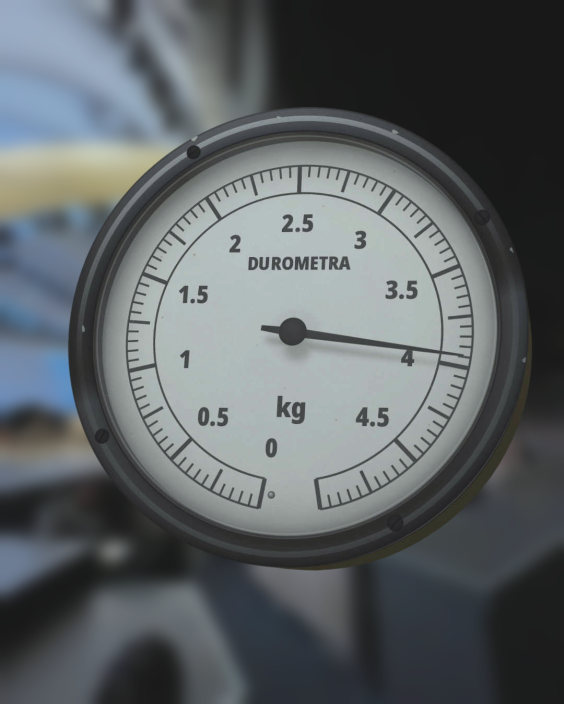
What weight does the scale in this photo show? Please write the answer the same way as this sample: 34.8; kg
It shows 3.95; kg
